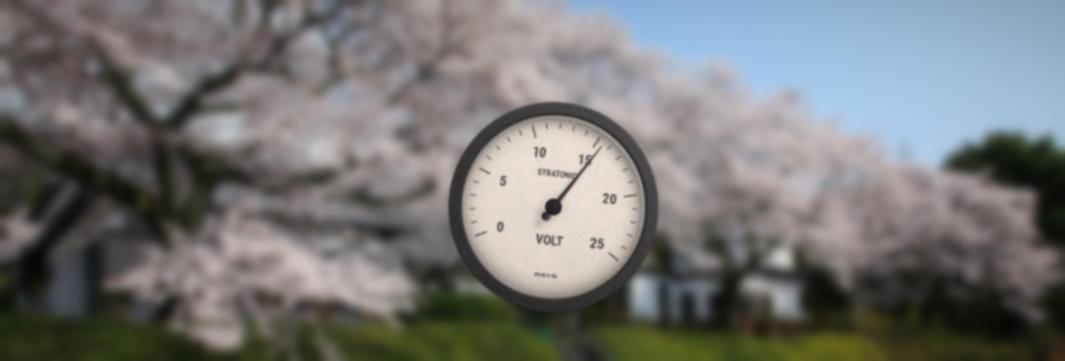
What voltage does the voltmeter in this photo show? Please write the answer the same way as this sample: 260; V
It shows 15.5; V
